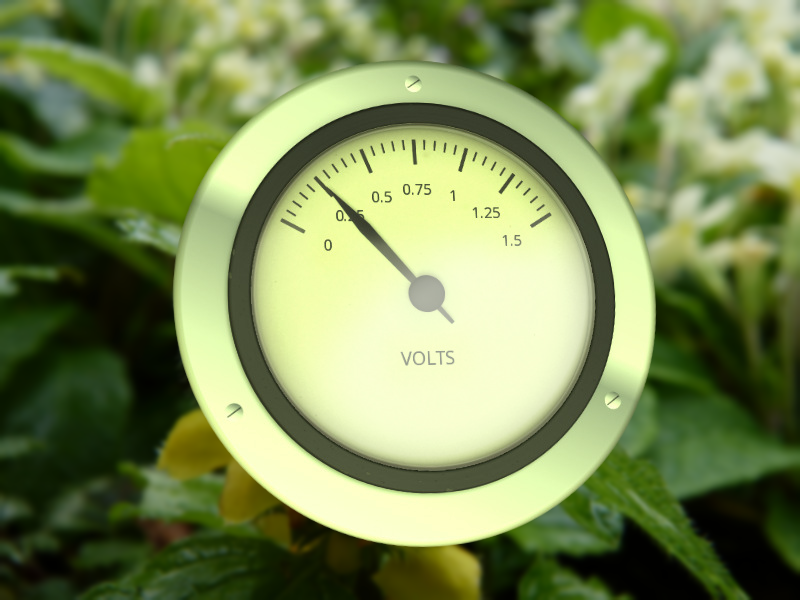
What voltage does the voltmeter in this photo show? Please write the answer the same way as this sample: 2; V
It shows 0.25; V
